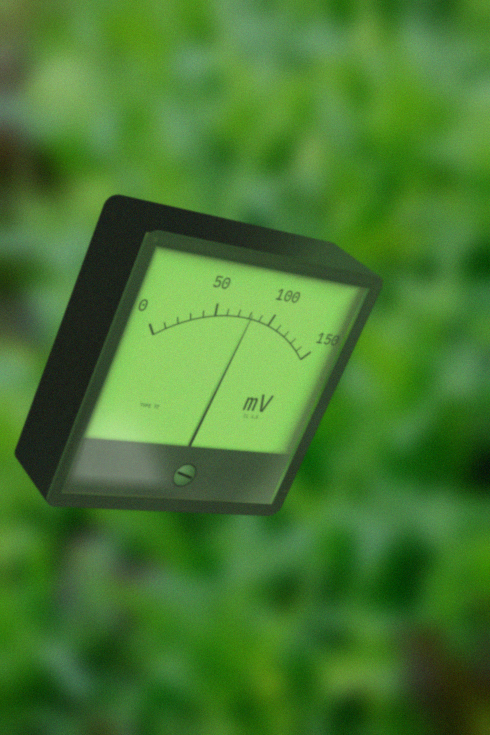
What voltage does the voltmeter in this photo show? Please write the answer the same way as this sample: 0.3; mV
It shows 80; mV
